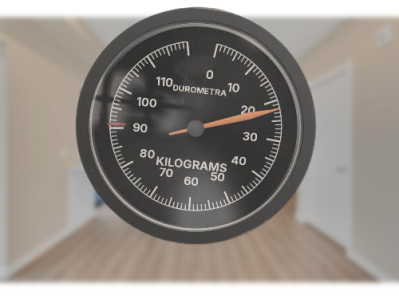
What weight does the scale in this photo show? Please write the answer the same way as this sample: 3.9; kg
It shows 22; kg
